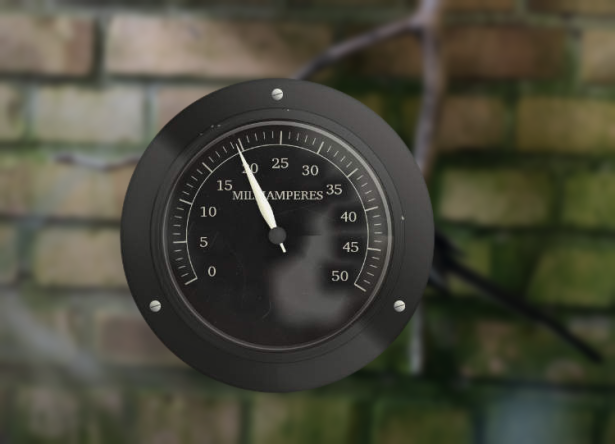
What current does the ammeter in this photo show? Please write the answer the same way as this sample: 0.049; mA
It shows 19.5; mA
